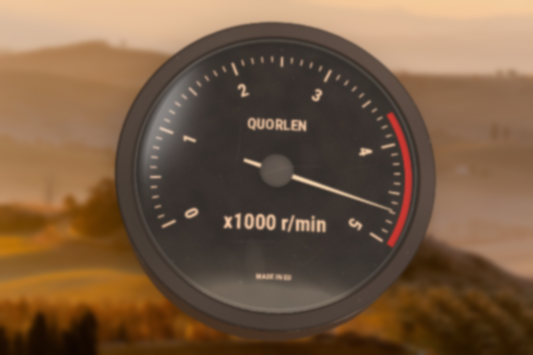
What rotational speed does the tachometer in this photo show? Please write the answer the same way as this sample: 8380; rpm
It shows 4700; rpm
